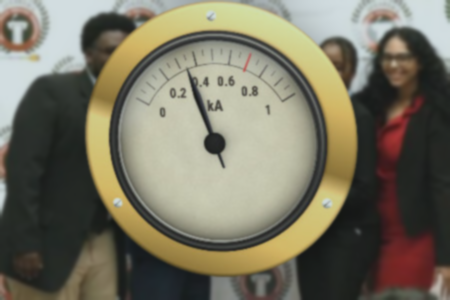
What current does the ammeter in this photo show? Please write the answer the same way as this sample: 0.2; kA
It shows 0.35; kA
